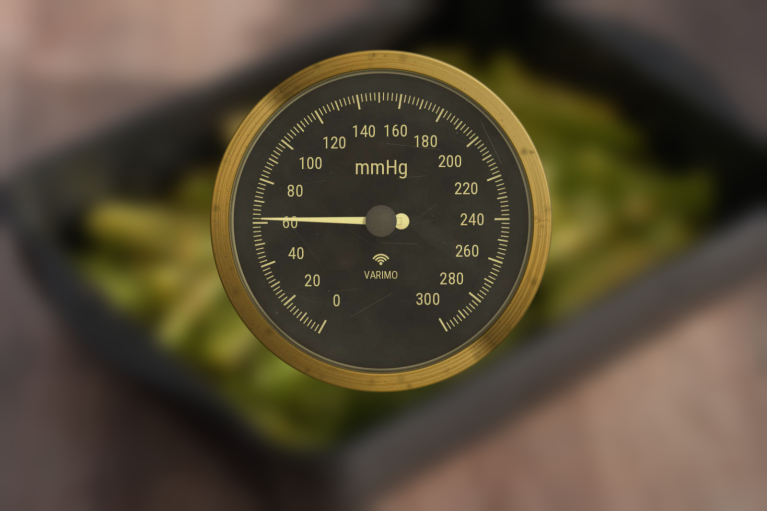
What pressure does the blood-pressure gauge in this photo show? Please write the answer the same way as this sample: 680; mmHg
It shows 62; mmHg
